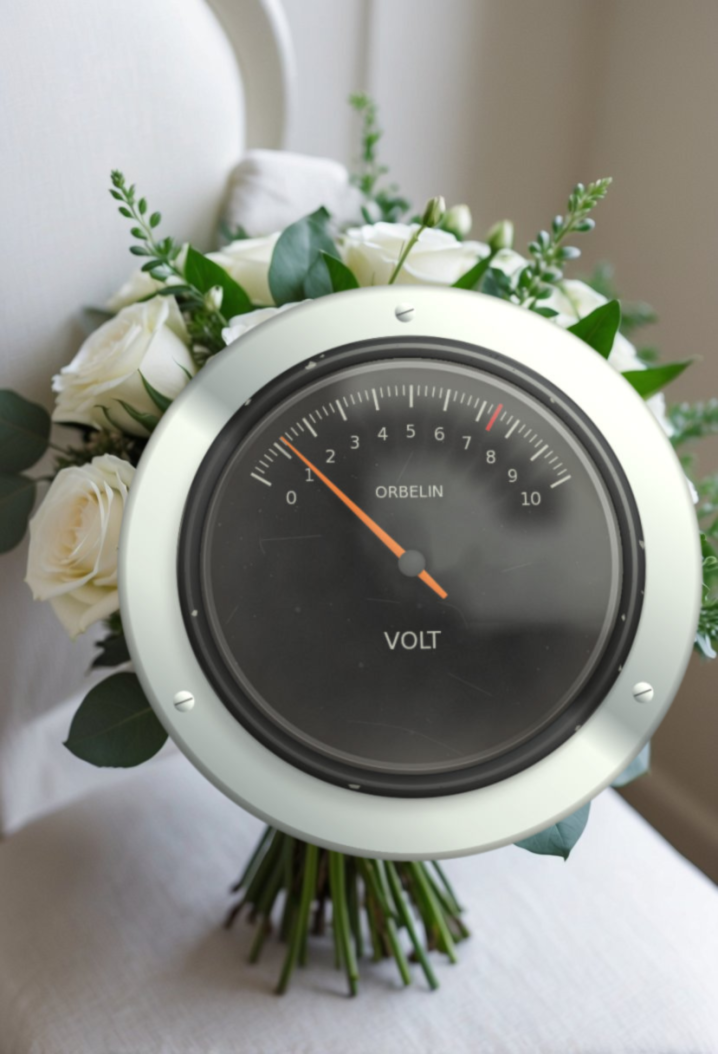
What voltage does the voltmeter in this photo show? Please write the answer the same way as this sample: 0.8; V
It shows 1.2; V
